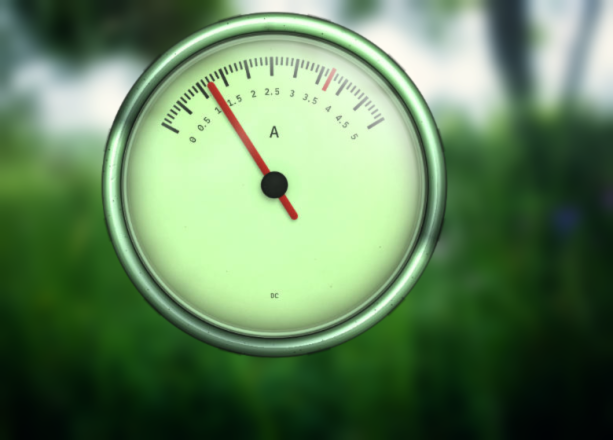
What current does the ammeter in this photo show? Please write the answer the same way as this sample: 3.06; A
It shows 1.2; A
